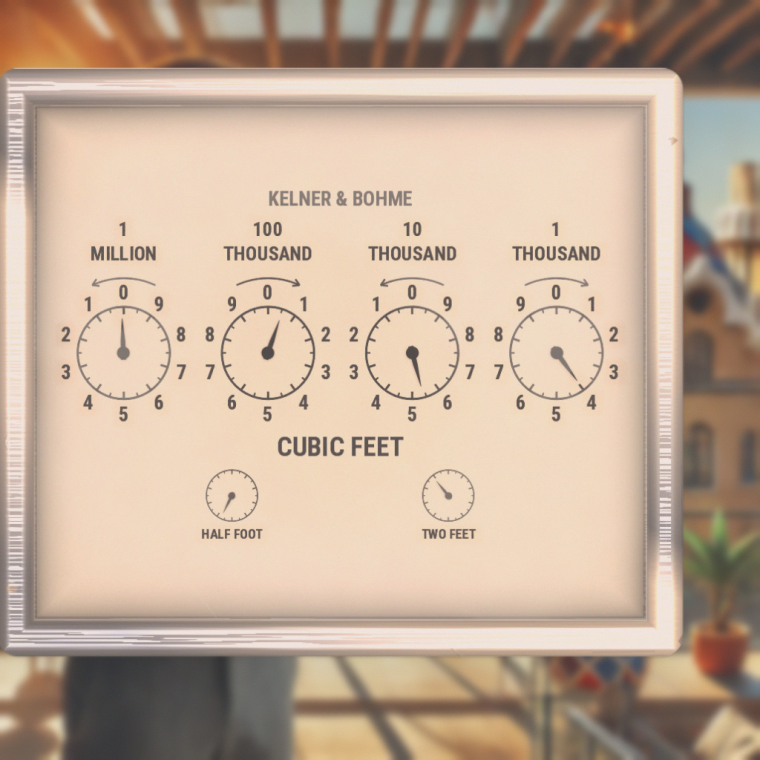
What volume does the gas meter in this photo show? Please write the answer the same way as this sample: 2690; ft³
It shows 5400; ft³
